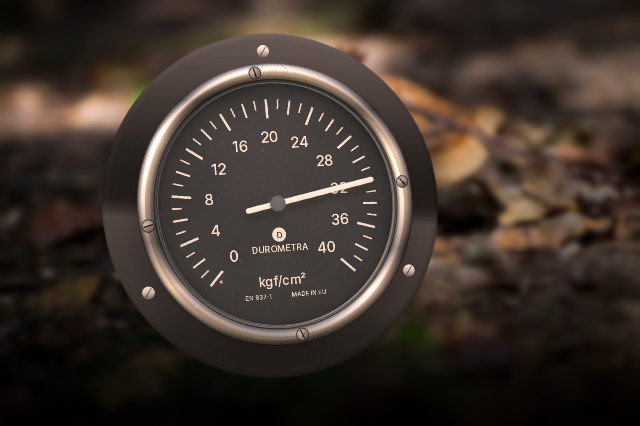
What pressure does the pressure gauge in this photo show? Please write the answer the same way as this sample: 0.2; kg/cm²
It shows 32; kg/cm²
